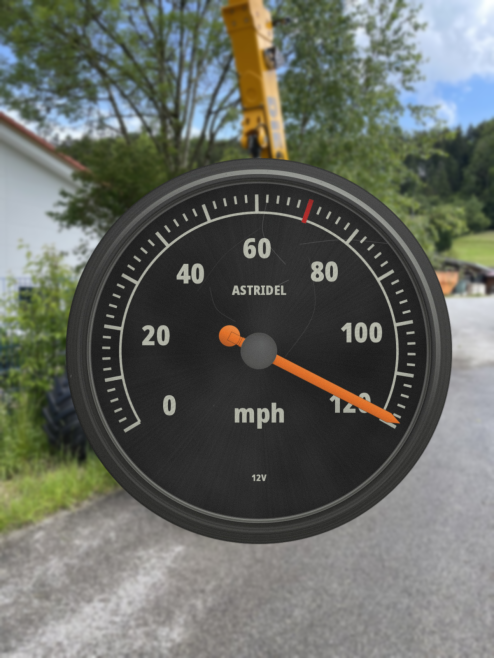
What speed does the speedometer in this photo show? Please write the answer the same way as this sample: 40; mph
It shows 119; mph
